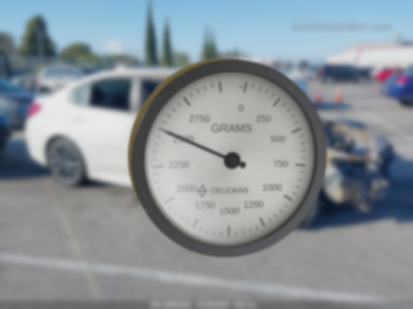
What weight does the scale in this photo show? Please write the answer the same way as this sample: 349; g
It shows 2500; g
